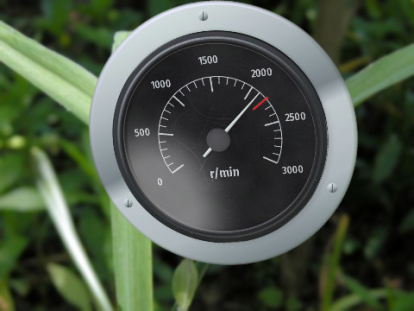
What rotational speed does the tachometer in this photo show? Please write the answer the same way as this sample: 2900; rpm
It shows 2100; rpm
